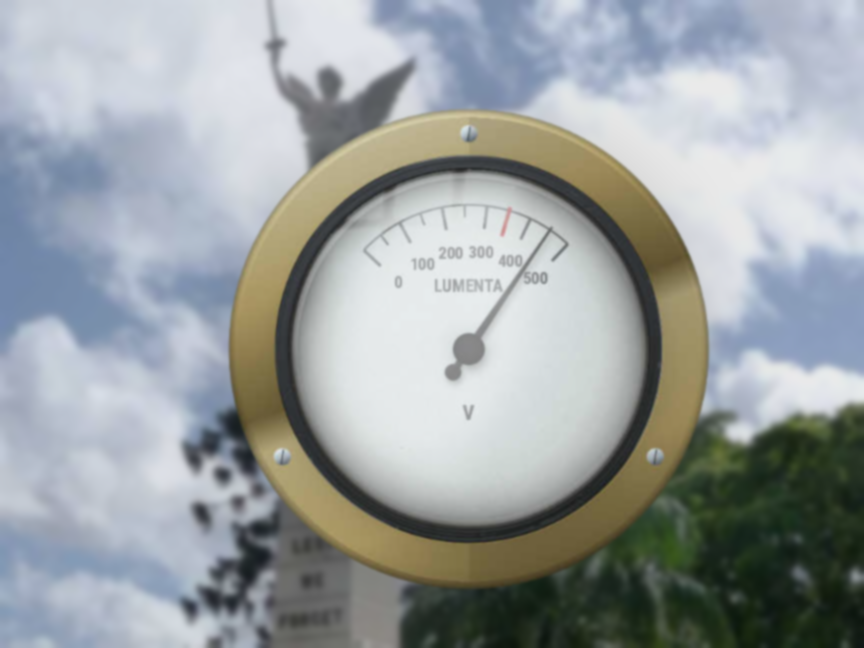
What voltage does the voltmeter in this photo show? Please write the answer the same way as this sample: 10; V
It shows 450; V
